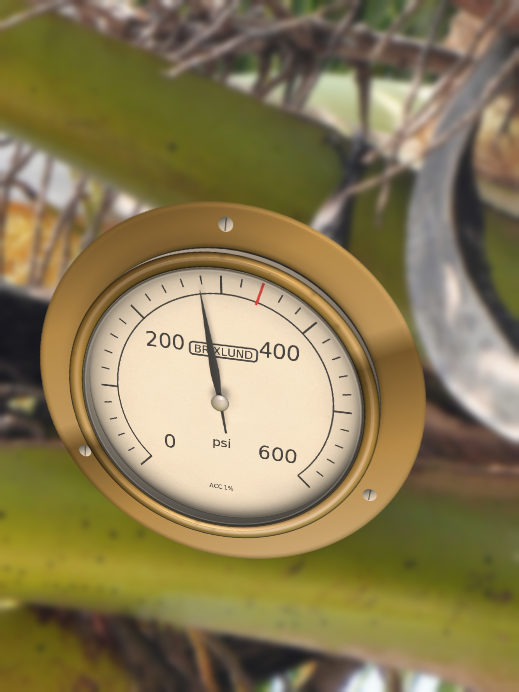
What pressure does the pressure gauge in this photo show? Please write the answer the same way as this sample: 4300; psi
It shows 280; psi
